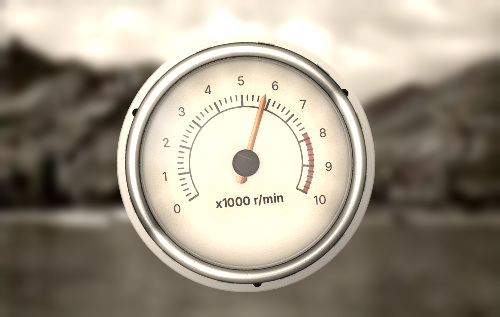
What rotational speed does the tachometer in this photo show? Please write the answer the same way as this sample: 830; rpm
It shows 5800; rpm
